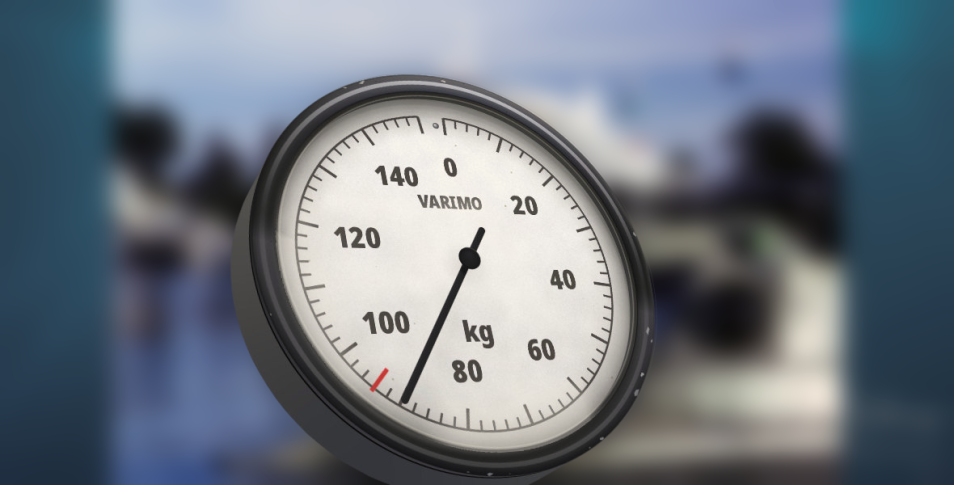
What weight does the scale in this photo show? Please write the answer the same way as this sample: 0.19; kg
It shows 90; kg
